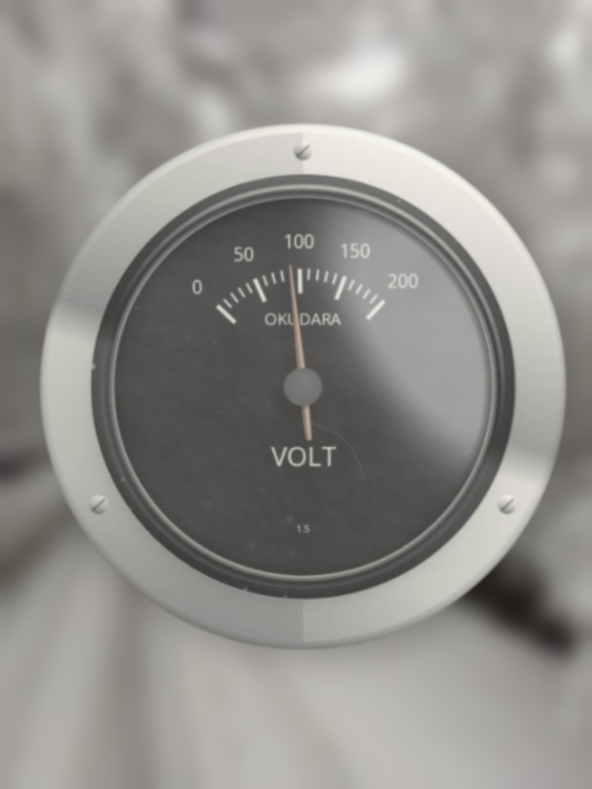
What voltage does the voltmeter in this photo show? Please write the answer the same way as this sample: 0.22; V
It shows 90; V
